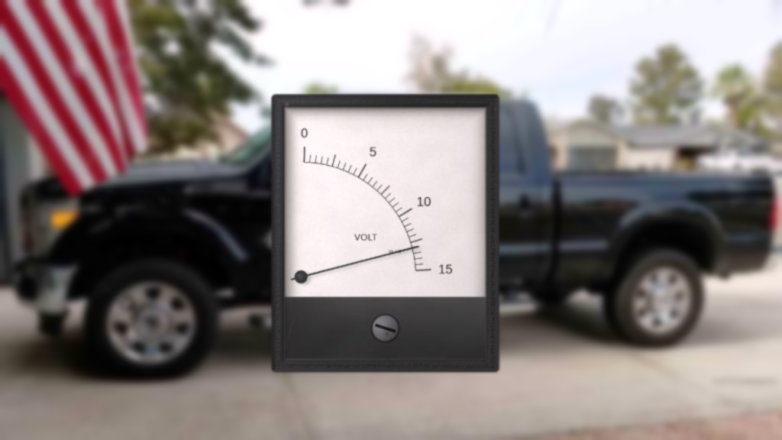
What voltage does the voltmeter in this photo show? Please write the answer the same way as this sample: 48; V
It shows 13; V
